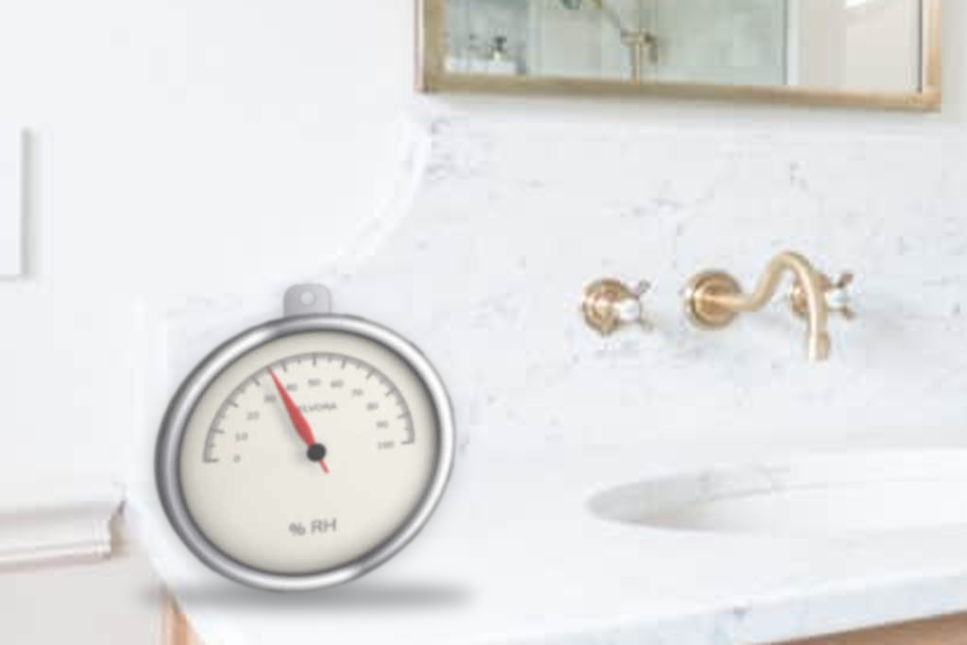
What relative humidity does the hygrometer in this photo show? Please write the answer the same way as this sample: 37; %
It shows 35; %
